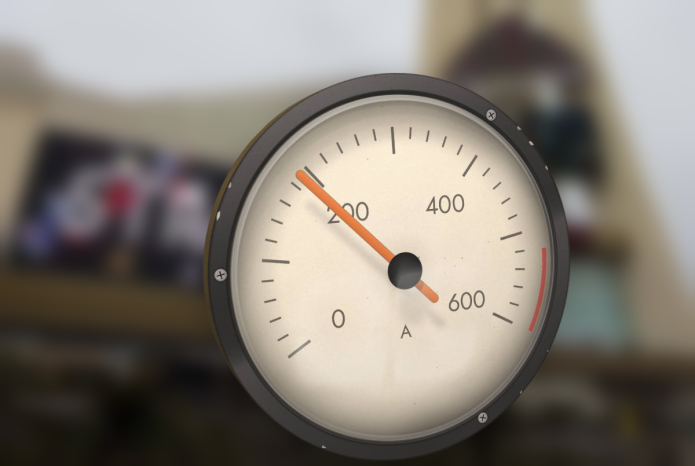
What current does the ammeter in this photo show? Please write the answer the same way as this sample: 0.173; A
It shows 190; A
